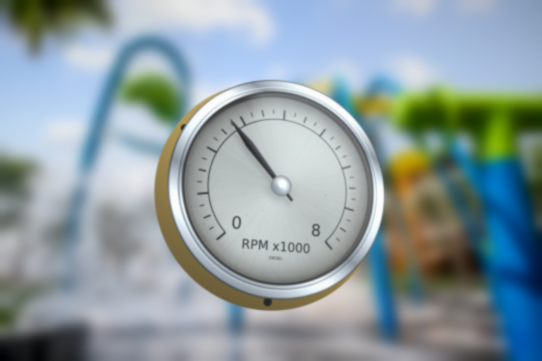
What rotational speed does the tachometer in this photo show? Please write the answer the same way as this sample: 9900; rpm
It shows 2750; rpm
